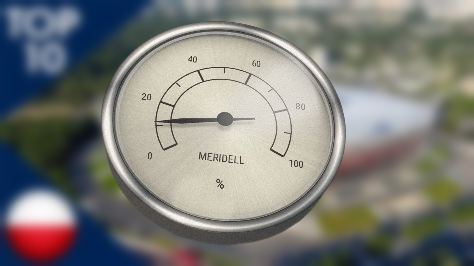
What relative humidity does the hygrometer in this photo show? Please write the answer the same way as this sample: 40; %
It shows 10; %
